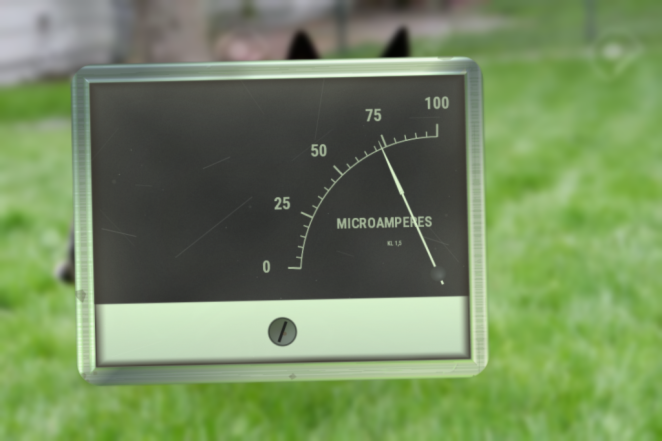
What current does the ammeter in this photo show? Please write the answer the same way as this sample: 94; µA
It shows 72.5; µA
